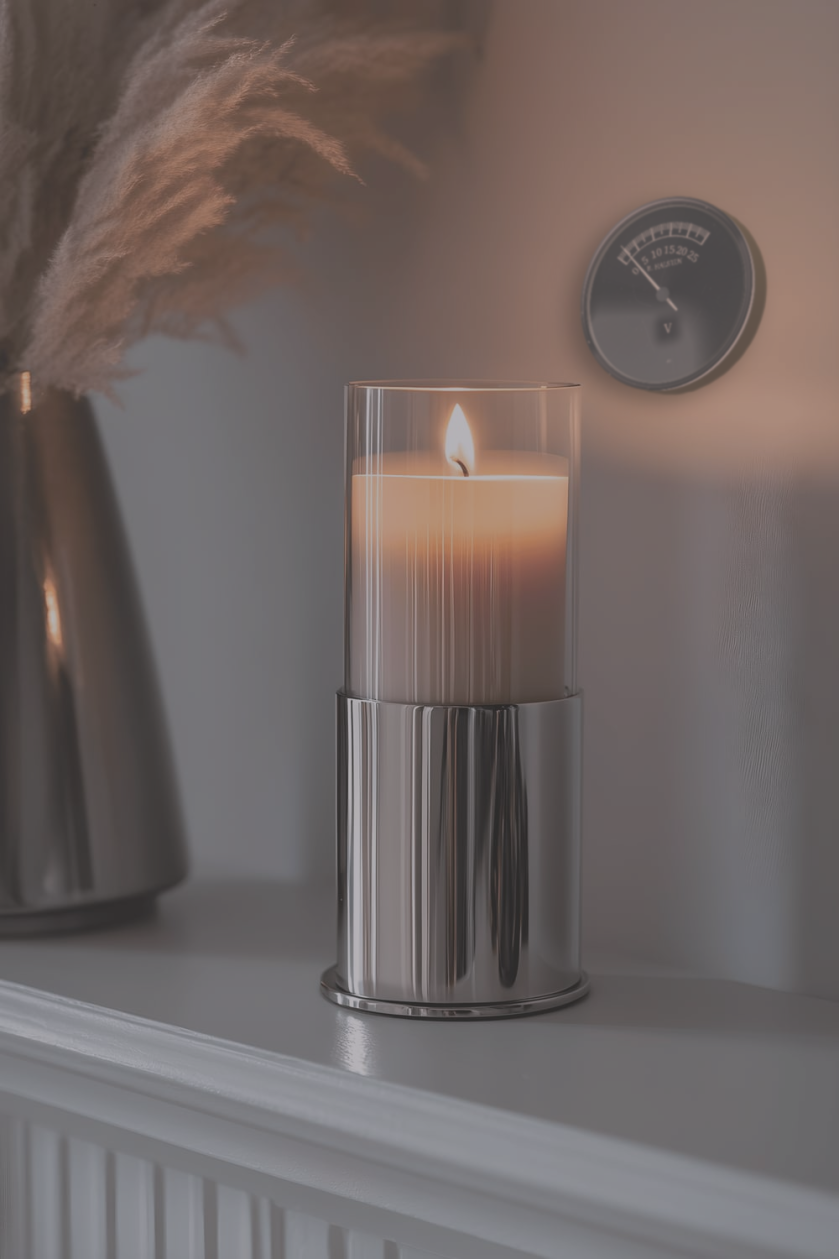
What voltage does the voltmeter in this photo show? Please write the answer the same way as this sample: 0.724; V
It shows 2.5; V
